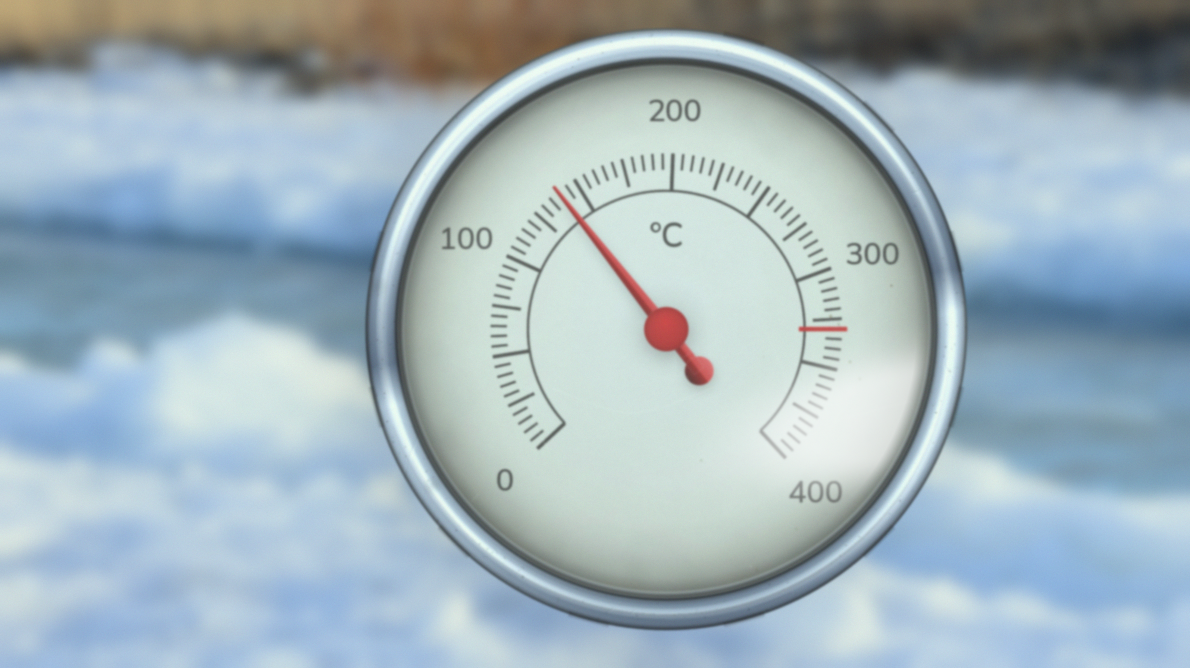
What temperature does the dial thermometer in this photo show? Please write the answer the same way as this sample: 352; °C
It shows 140; °C
